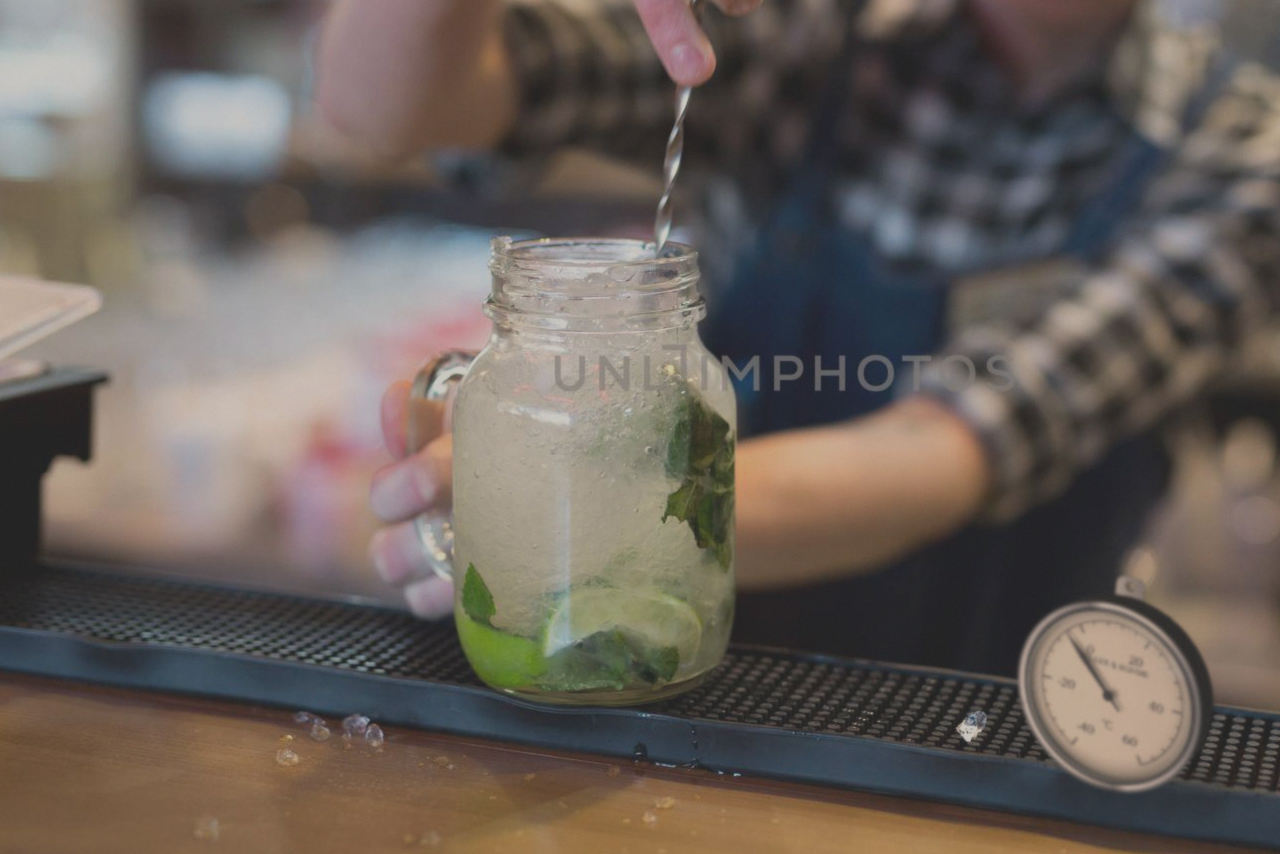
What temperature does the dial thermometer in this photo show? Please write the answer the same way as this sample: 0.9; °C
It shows -4; °C
